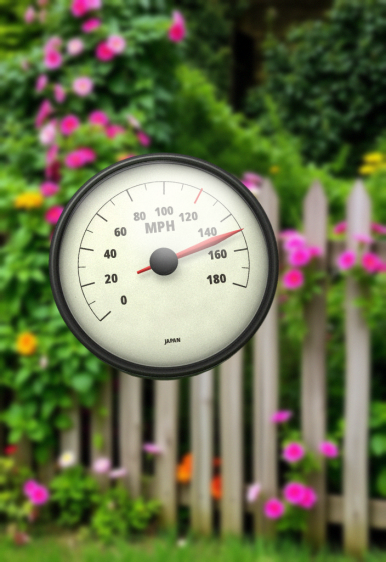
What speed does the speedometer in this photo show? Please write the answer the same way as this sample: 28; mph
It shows 150; mph
